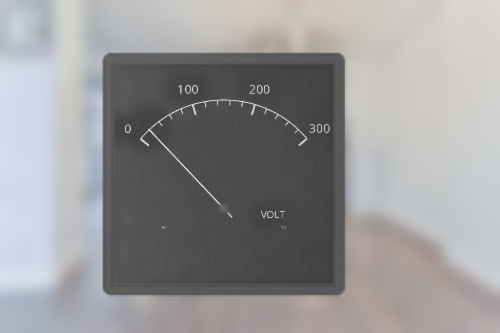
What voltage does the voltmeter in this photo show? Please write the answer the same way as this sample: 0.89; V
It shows 20; V
